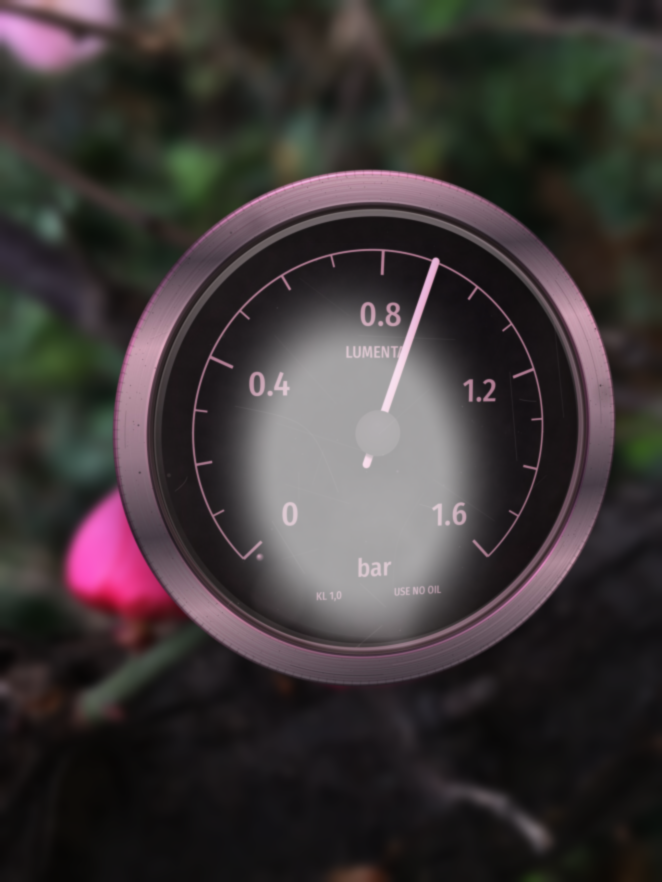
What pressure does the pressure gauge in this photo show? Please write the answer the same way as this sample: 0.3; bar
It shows 0.9; bar
